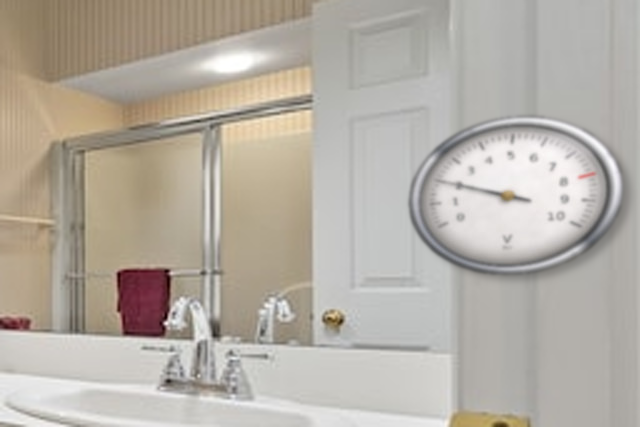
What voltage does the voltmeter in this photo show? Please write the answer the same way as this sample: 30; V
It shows 2; V
